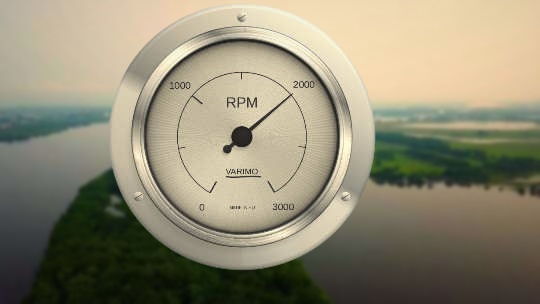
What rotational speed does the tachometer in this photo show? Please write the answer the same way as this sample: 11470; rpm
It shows 2000; rpm
